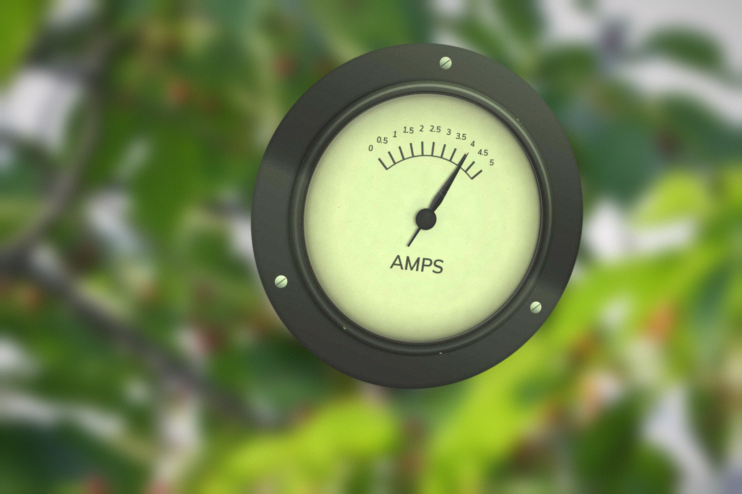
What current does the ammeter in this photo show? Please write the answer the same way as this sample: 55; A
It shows 4; A
